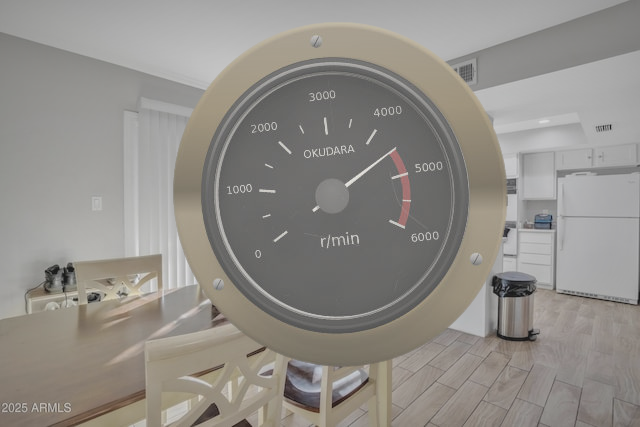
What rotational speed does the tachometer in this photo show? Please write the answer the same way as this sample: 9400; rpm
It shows 4500; rpm
